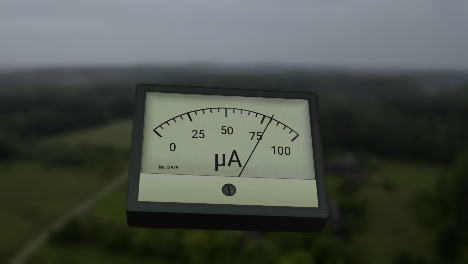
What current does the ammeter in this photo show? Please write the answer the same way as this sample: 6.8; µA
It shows 80; µA
